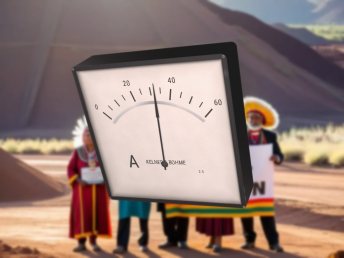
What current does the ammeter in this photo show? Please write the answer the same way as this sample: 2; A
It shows 32.5; A
